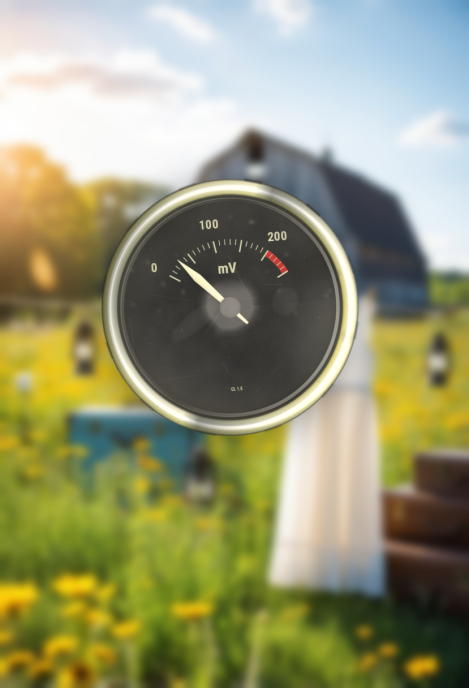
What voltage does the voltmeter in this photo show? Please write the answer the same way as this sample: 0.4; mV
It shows 30; mV
